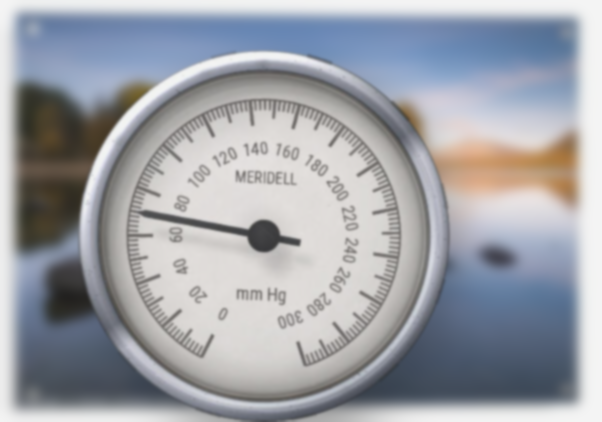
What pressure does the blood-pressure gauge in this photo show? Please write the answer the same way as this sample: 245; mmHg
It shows 70; mmHg
